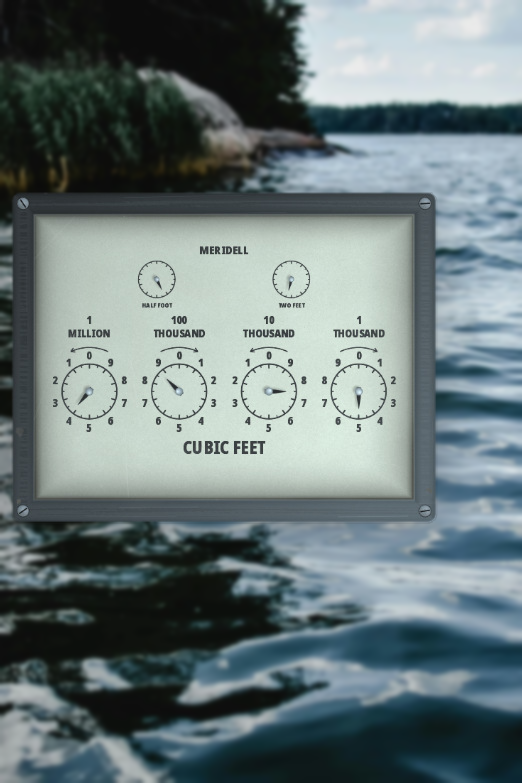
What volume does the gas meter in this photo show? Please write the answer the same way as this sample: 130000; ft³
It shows 387500; ft³
